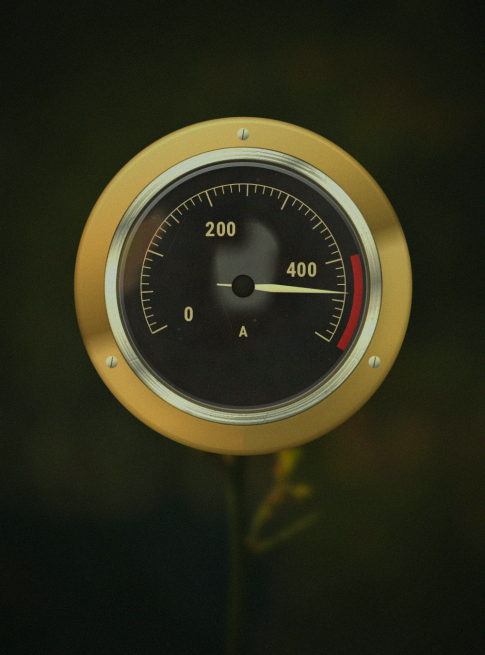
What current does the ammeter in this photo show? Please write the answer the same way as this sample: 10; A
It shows 440; A
